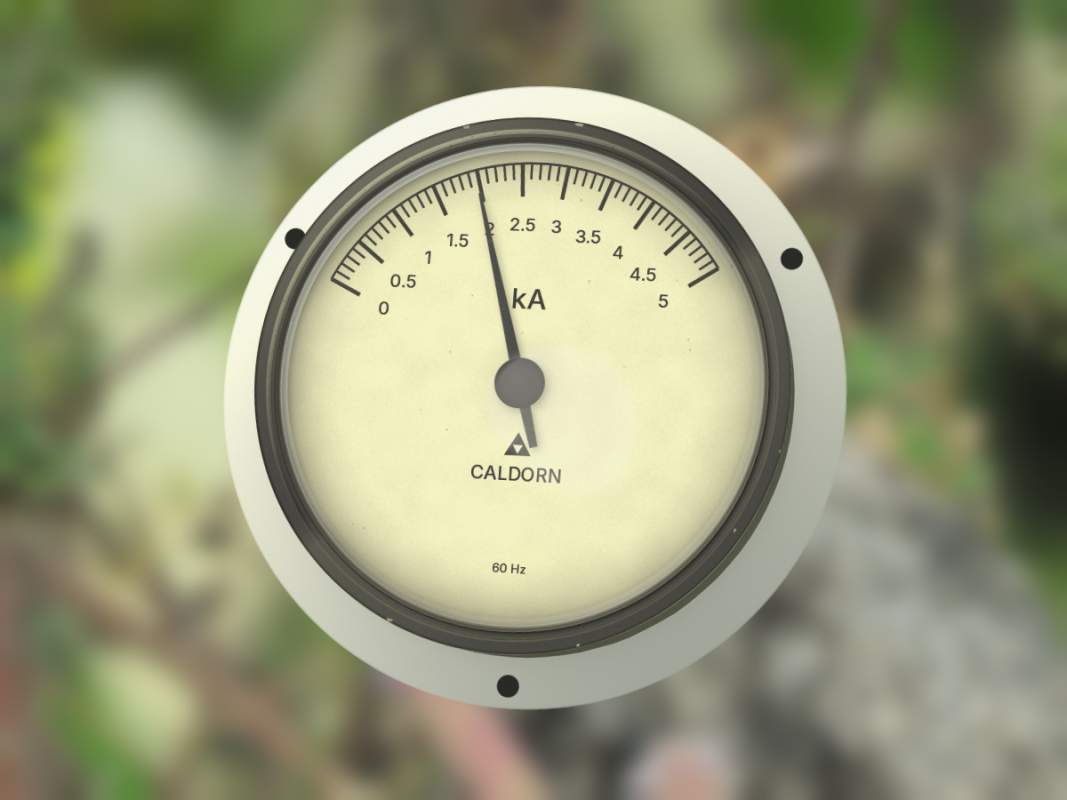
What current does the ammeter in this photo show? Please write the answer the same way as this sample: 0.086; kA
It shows 2; kA
